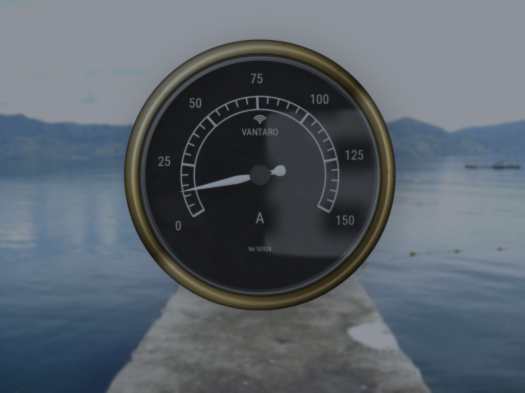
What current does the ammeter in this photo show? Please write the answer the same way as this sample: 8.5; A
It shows 12.5; A
